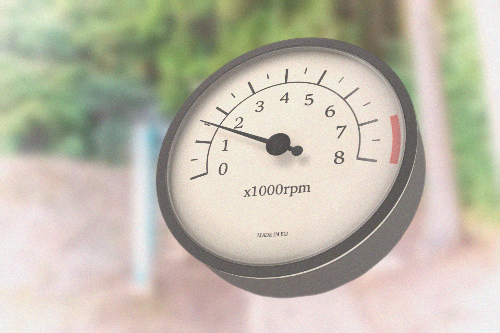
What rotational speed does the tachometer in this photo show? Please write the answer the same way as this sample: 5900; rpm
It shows 1500; rpm
